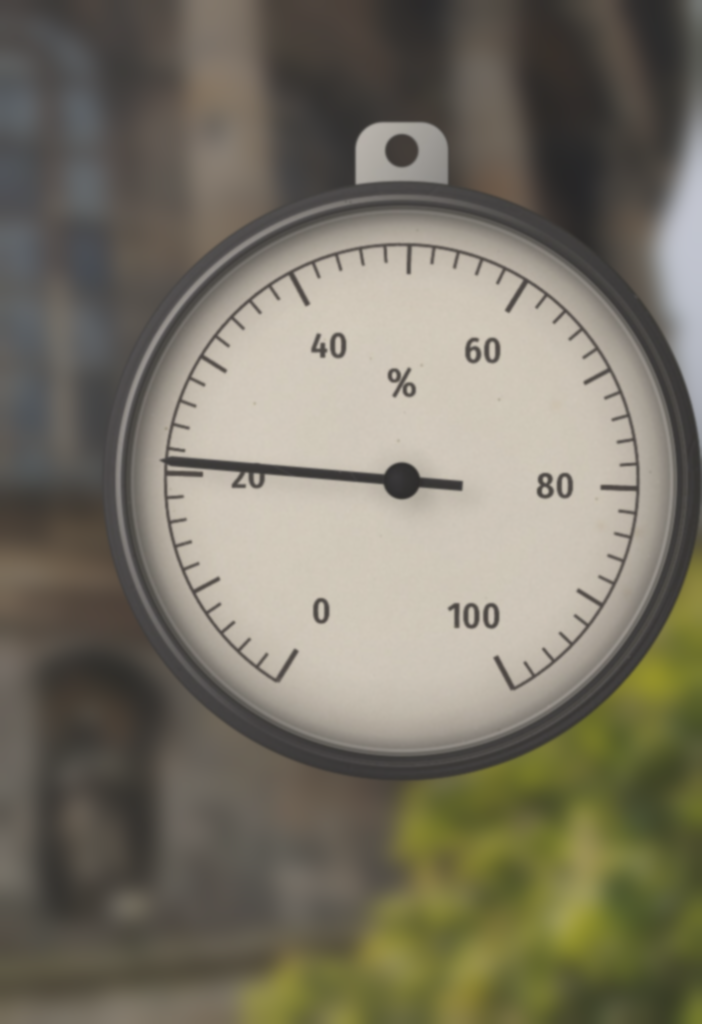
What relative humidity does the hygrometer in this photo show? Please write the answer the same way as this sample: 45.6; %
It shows 21; %
